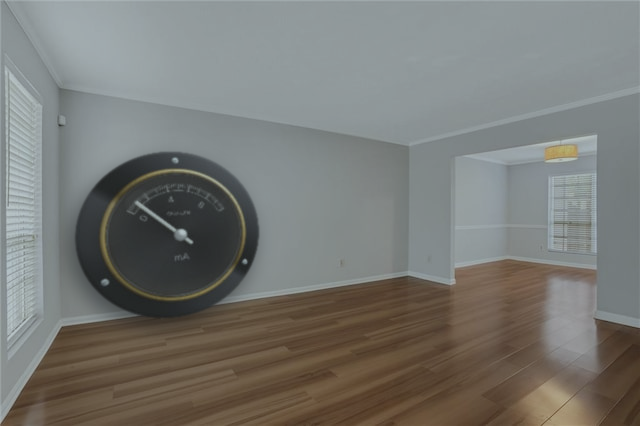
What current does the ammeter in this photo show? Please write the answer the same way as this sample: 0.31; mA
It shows 1; mA
